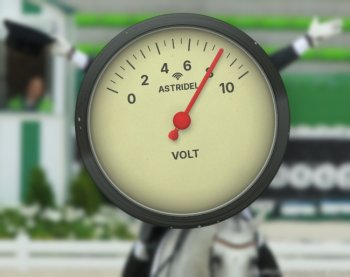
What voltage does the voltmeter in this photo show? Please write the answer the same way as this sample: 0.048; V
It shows 8; V
